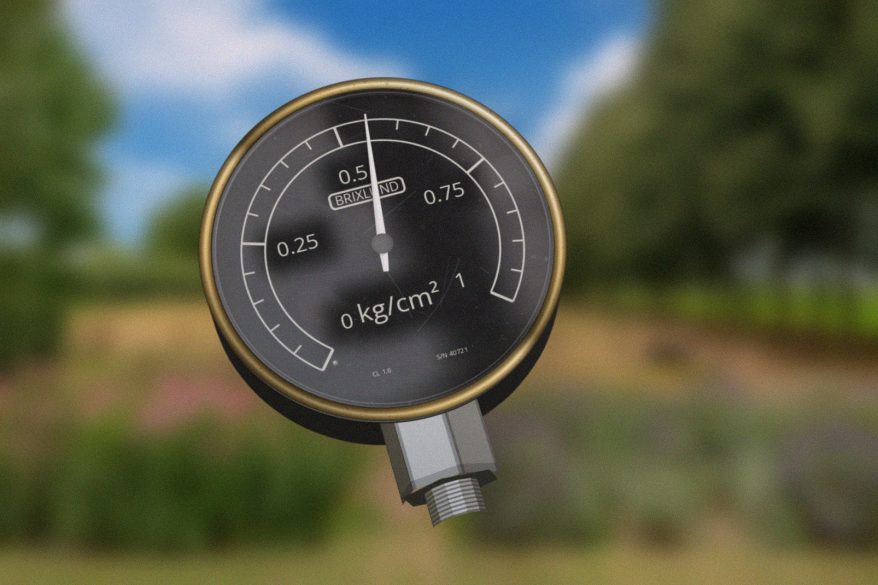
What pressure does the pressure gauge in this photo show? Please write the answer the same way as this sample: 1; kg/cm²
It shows 0.55; kg/cm²
